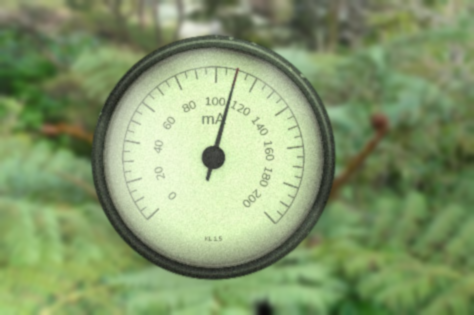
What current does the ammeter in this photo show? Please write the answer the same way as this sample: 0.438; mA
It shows 110; mA
